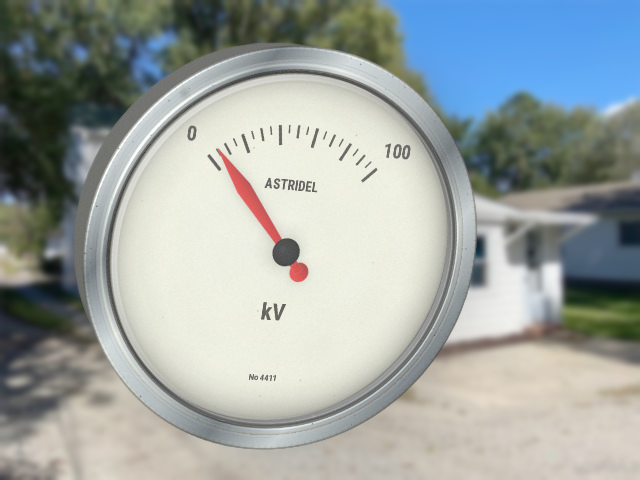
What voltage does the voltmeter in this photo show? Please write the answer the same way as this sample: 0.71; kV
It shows 5; kV
